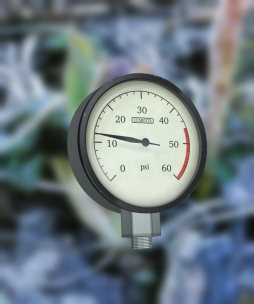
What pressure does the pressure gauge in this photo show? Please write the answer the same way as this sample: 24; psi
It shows 12; psi
